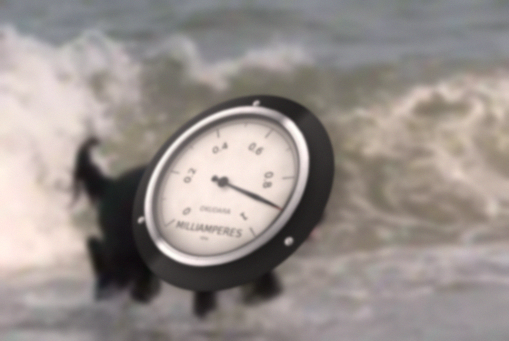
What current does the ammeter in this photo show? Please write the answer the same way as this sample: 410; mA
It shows 0.9; mA
